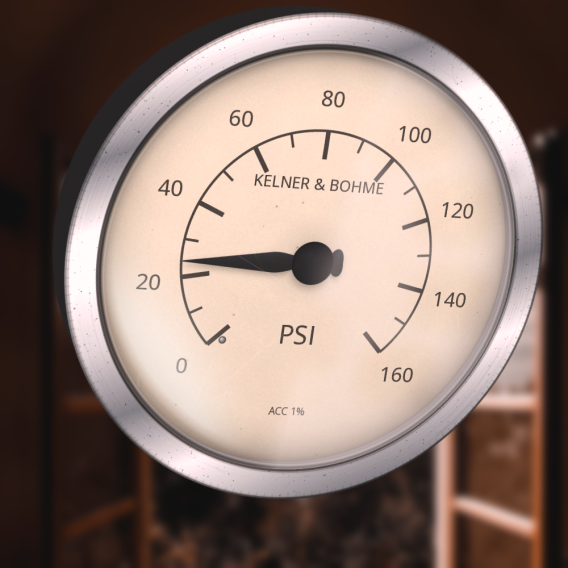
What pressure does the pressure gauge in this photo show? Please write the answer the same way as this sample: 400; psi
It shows 25; psi
